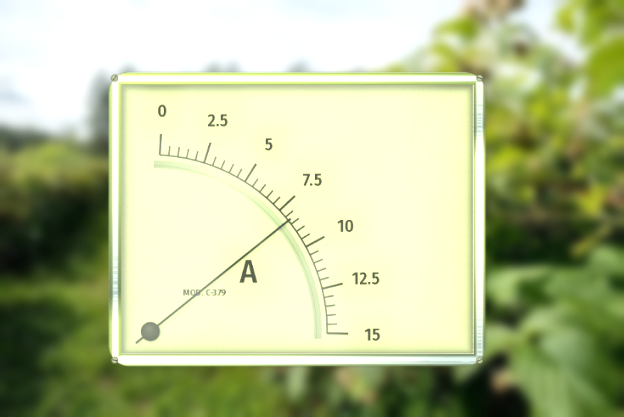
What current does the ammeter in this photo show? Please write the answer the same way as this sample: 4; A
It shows 8.25; A
